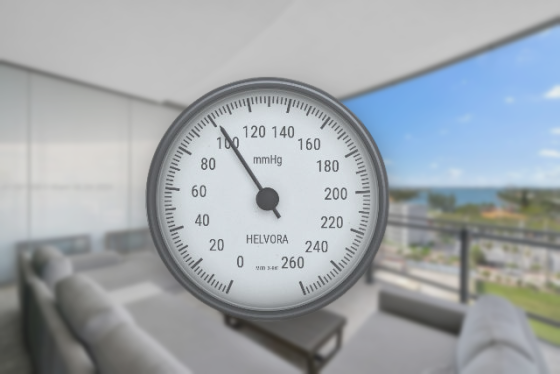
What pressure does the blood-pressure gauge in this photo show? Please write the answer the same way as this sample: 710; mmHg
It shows 102; mmHg
